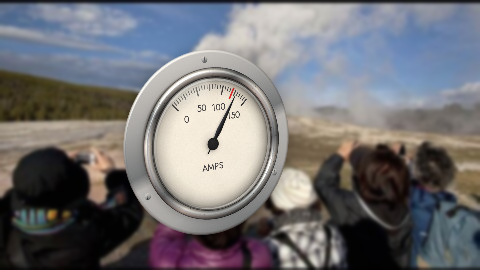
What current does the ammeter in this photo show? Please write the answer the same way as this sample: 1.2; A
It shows 125; A
